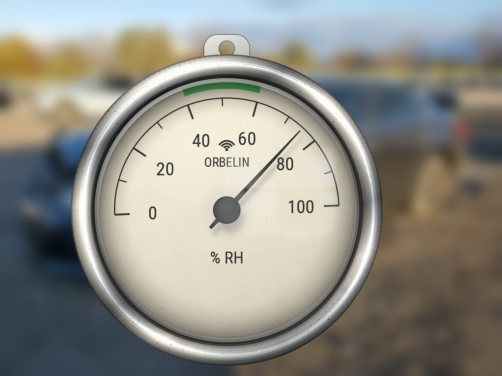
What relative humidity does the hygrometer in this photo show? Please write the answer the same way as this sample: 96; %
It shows 75; %
